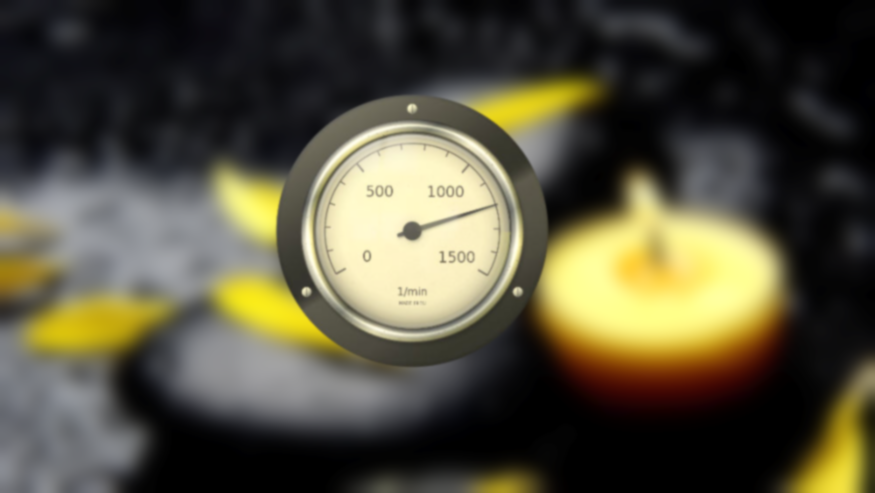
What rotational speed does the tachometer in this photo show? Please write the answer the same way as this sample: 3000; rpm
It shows 1200; rpm
